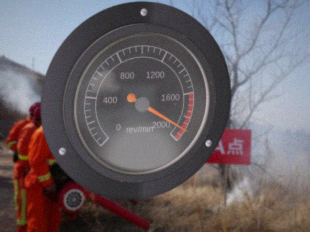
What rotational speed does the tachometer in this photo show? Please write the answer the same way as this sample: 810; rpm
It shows 1900; rpm
